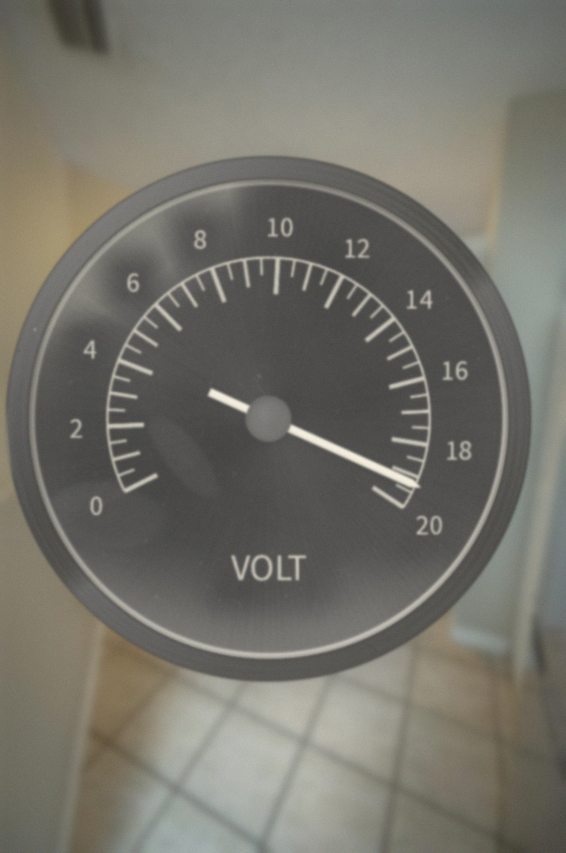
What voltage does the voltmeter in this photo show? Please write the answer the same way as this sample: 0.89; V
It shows 19.25; V
